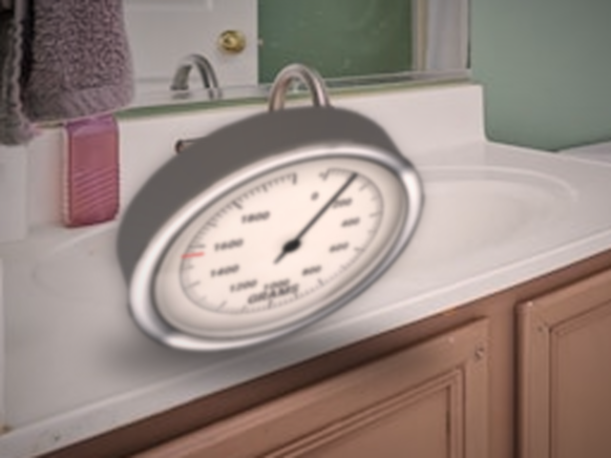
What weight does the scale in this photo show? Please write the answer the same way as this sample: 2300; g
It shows 100; g
